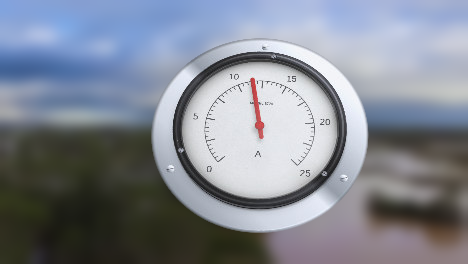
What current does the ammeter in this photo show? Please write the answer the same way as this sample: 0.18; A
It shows 11.5; A
